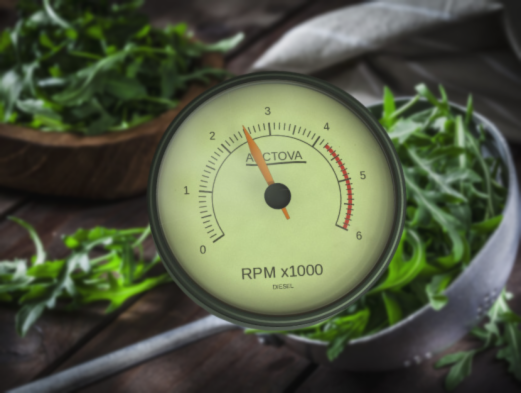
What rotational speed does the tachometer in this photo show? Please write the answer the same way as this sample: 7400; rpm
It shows 2500; rpm
